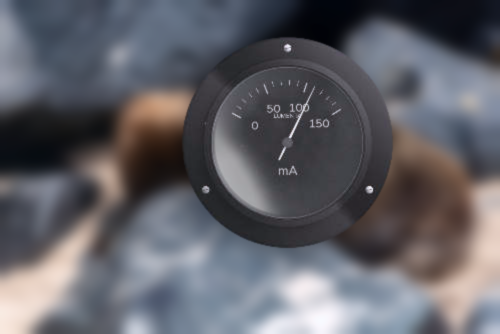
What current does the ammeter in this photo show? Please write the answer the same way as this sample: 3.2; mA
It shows 110; mA
